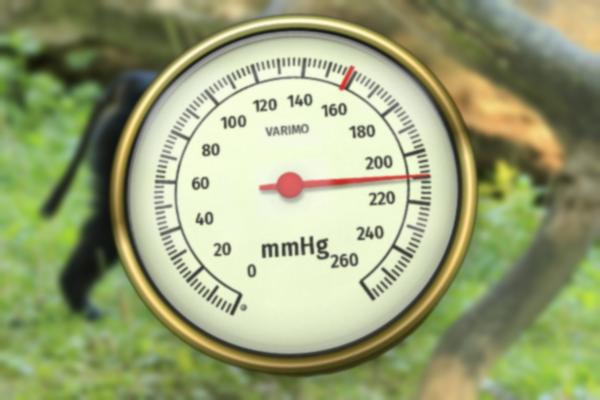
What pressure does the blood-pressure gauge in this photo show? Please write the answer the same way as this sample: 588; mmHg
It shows 210; mmHg
